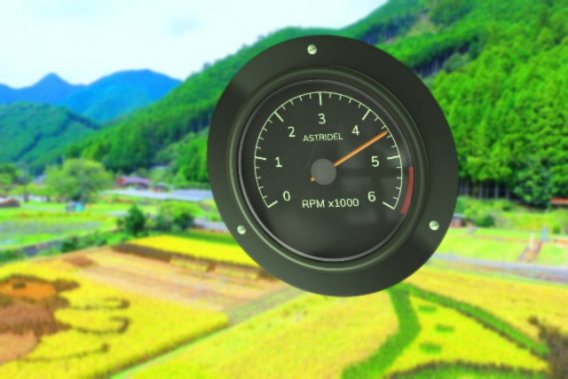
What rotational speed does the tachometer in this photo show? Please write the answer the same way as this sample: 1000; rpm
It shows 4500; rpm
